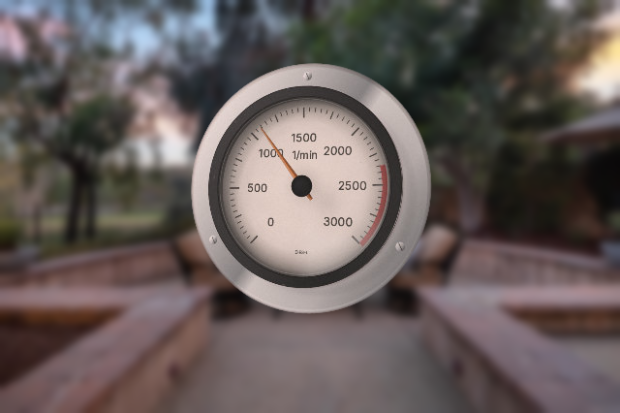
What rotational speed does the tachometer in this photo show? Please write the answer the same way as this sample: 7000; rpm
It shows 1100; rpm
